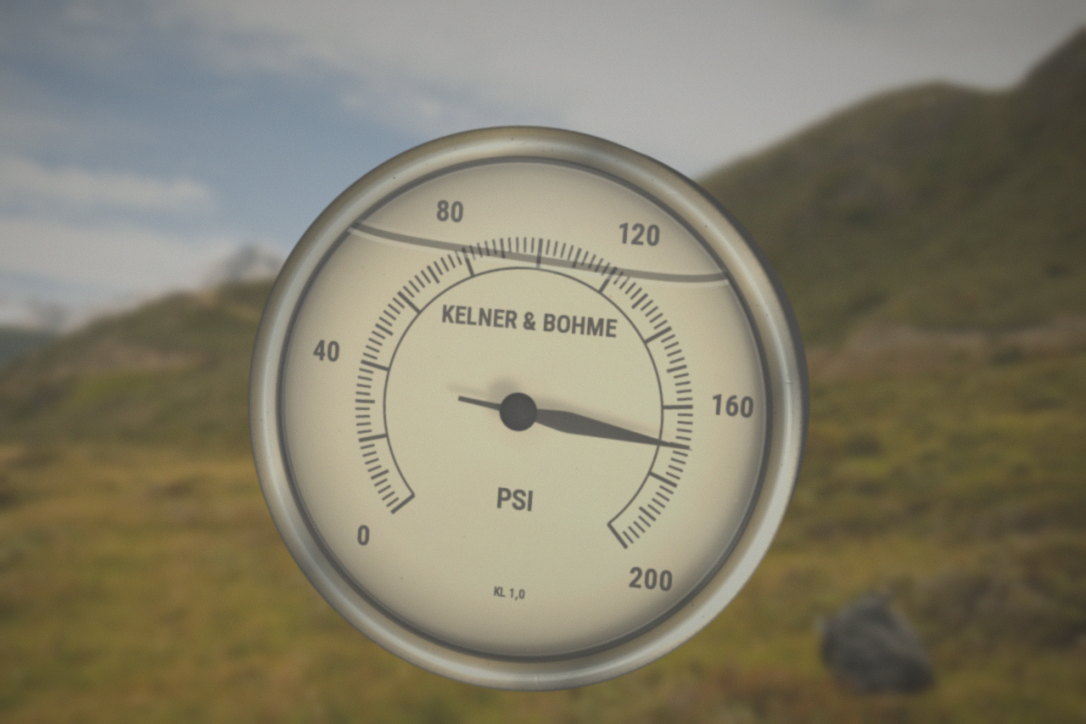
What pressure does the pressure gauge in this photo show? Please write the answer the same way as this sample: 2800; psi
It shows 170; psi
